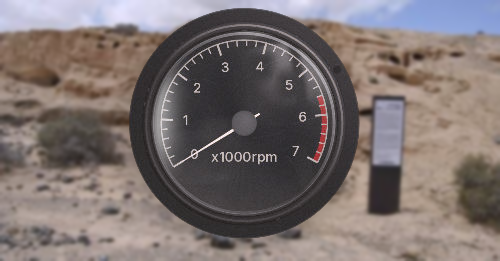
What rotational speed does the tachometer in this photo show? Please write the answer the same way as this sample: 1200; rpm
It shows 0; rpm
